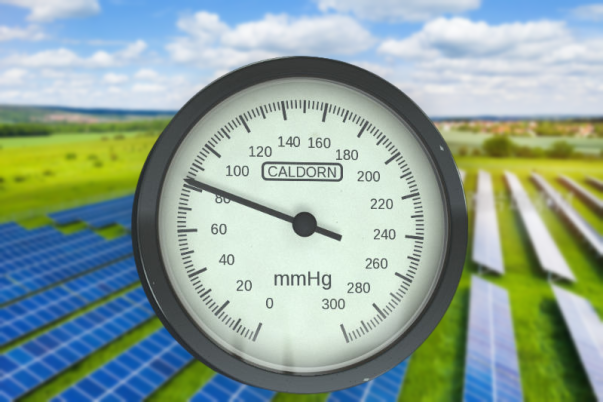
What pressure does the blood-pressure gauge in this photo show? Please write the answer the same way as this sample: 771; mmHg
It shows 82; mmHg
